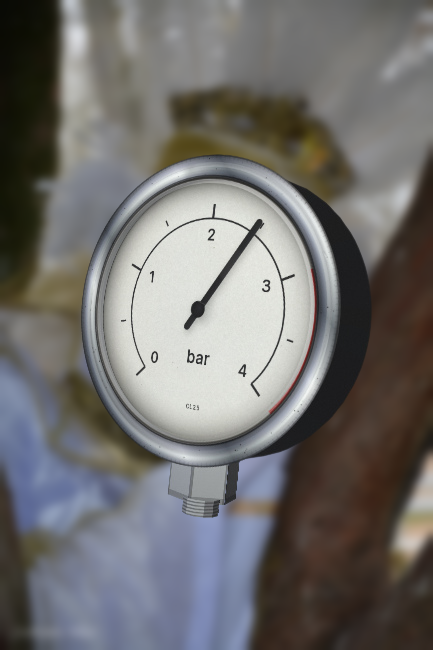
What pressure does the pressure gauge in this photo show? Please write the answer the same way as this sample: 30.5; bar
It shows 2.5; bar
